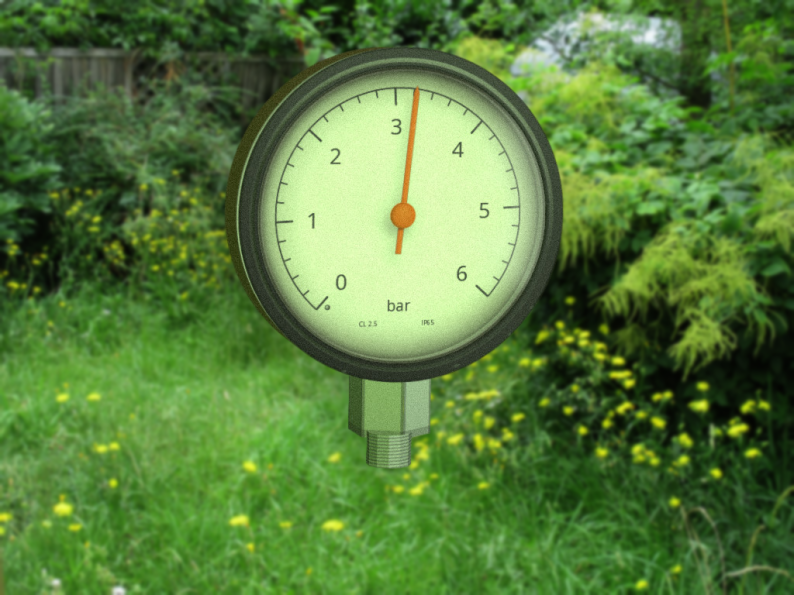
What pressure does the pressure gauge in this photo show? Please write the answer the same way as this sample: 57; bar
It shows 3.2; bar
